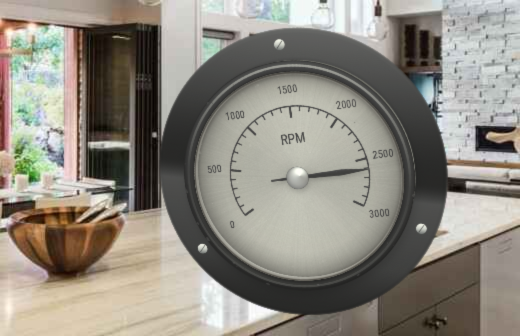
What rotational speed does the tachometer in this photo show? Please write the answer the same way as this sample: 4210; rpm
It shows 2600; rpm
